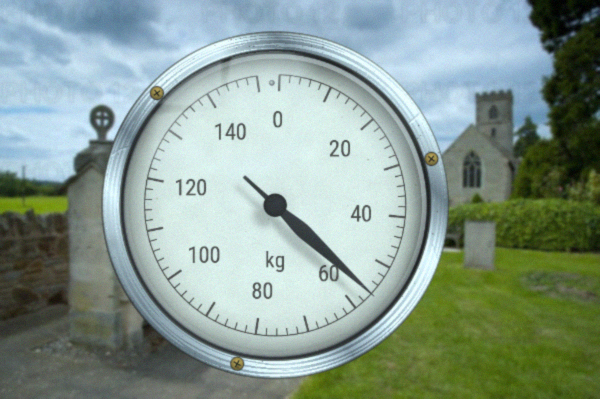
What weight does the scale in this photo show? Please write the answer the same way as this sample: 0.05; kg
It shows 56; kg
